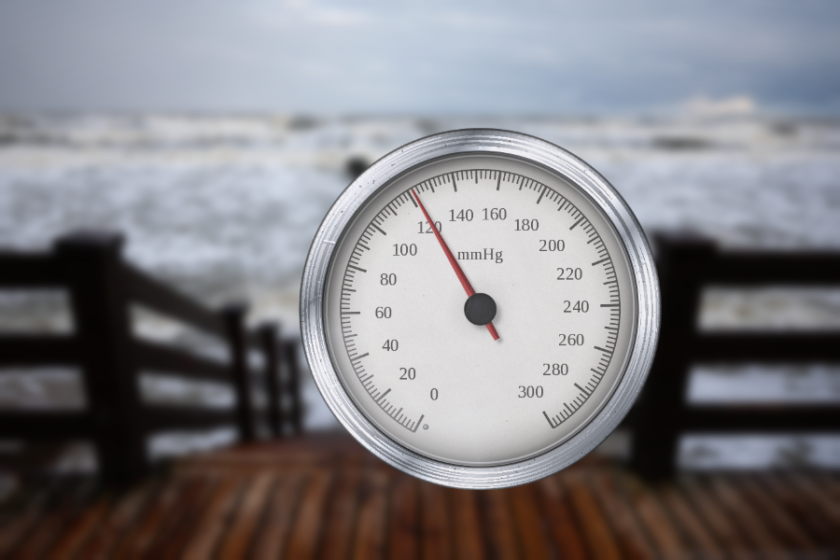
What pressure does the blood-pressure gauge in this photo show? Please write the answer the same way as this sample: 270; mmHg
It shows 122; mmHg
